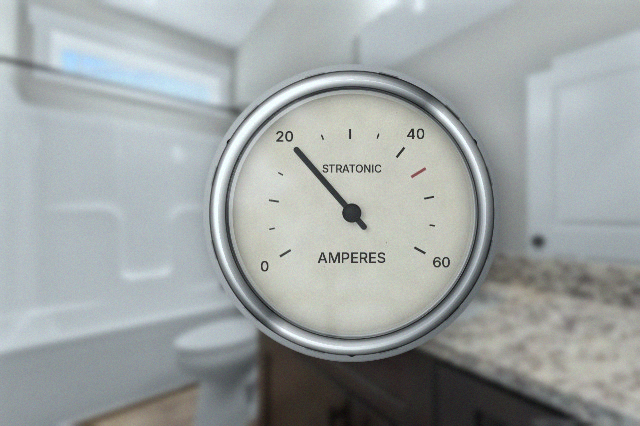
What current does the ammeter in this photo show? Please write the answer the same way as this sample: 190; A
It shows 20; A
